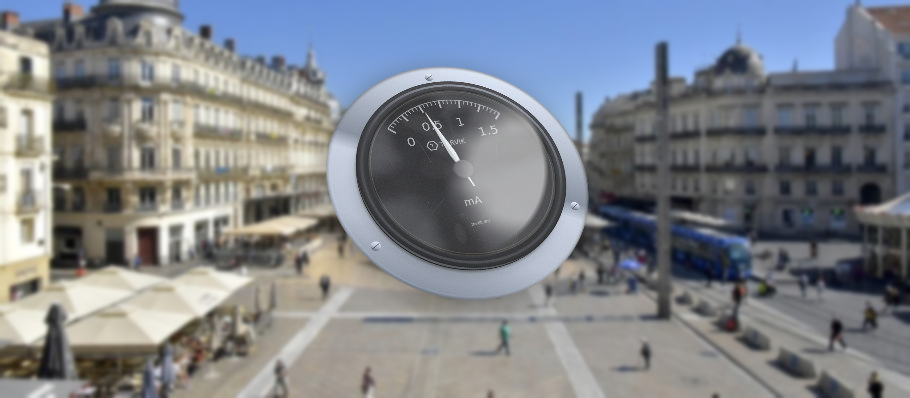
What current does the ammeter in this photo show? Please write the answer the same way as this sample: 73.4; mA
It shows 0.5; mA
